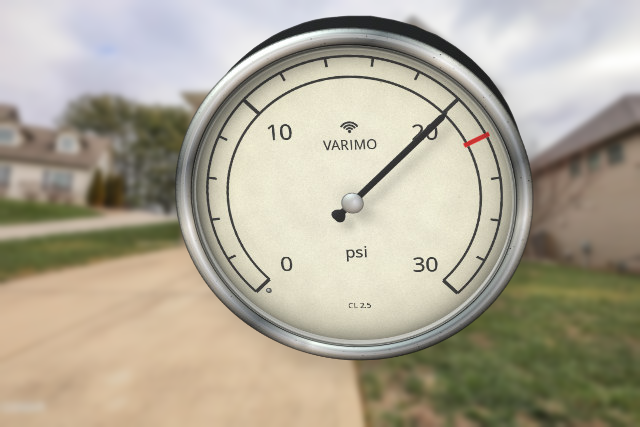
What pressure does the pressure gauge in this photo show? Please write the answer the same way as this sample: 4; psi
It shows 20; psi
